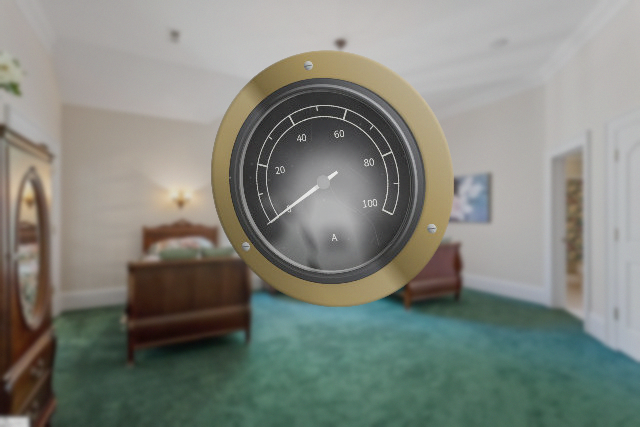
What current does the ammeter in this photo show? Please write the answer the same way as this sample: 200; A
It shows 0; A
